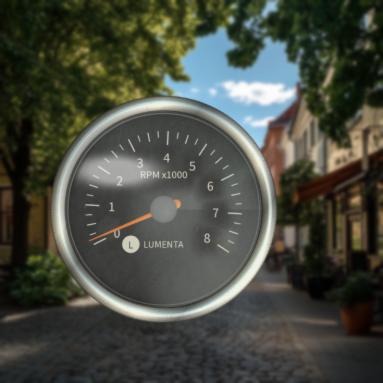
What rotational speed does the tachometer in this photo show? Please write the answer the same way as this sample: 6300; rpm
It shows 125; rpm
